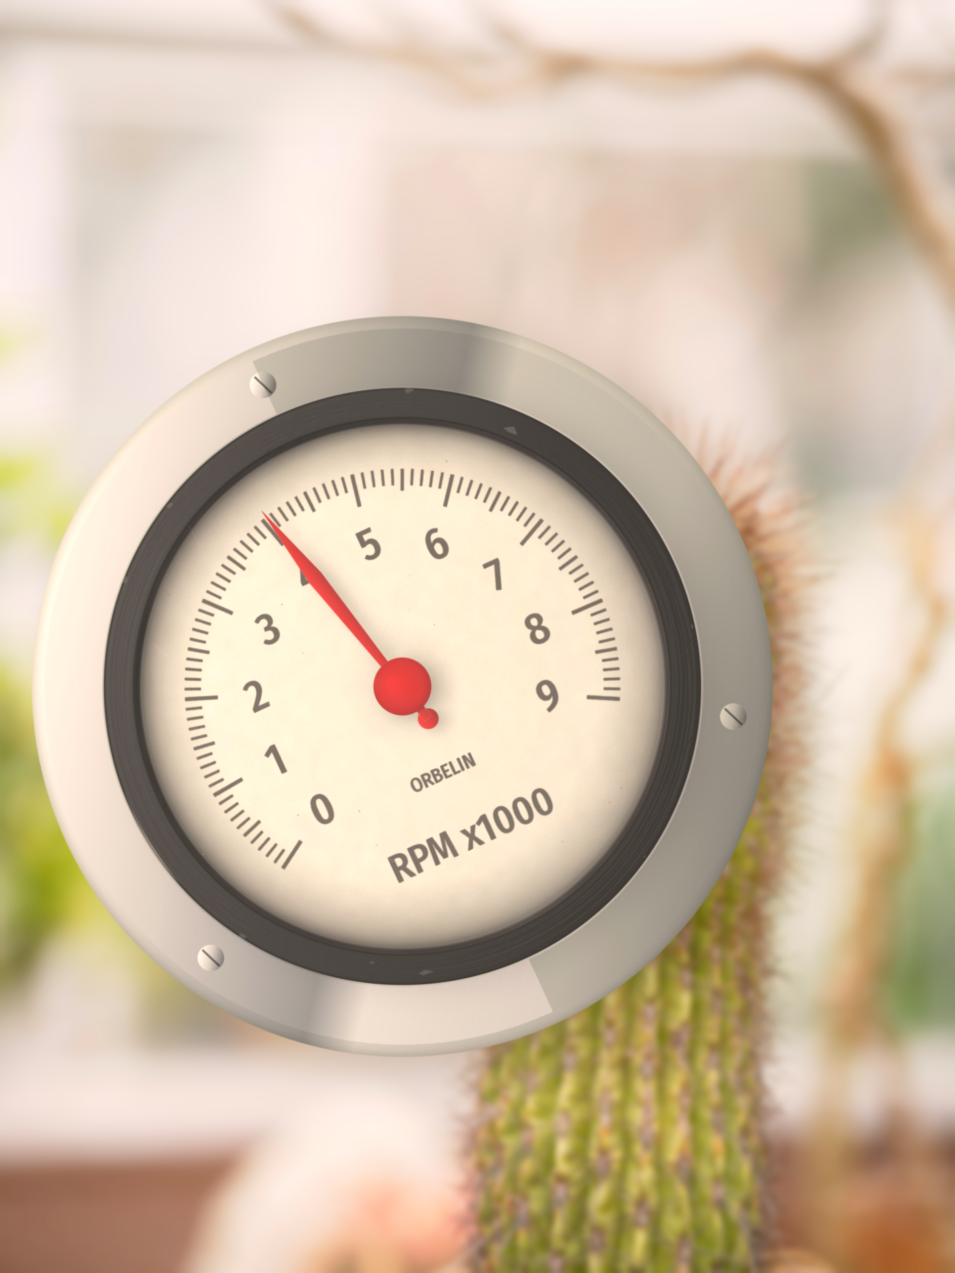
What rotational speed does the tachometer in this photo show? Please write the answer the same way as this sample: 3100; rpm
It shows 4050; rpm
